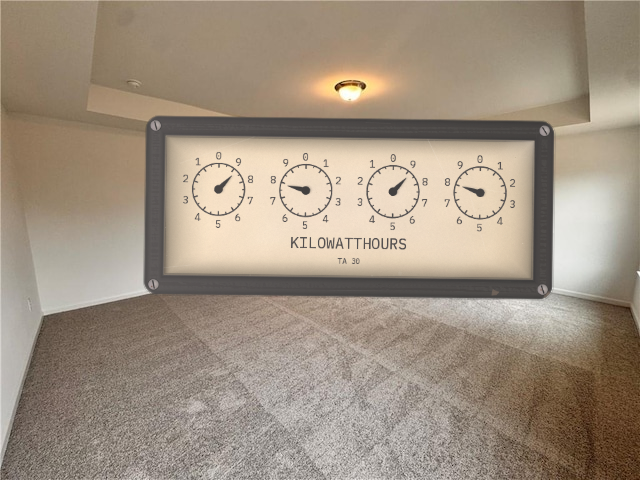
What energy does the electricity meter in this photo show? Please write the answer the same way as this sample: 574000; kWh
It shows 8788; kWh
